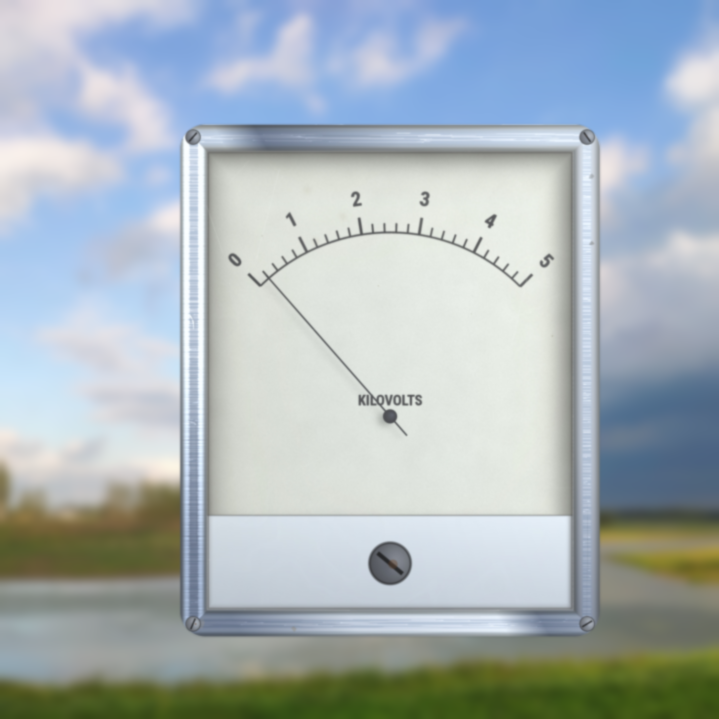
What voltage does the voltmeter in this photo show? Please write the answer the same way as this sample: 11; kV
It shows 0.2; kV
